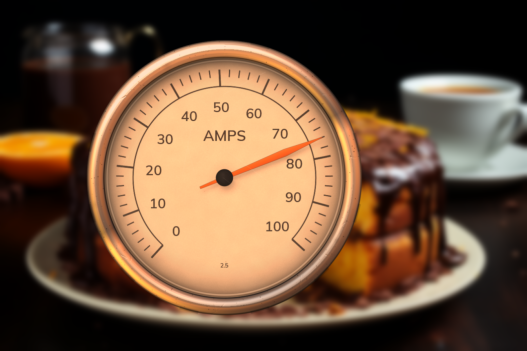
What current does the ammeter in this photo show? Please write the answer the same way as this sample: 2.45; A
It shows 76; A
